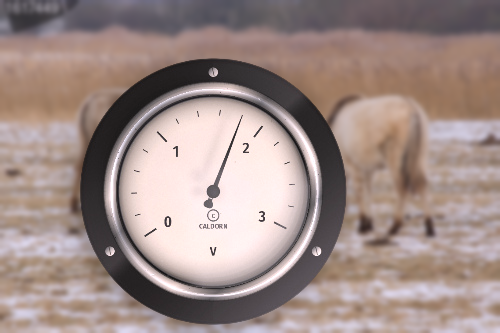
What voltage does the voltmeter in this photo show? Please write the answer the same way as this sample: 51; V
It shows 1.8; V
